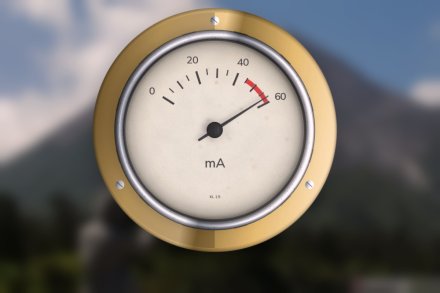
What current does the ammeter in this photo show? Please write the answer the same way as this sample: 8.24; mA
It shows 57.5; mA
